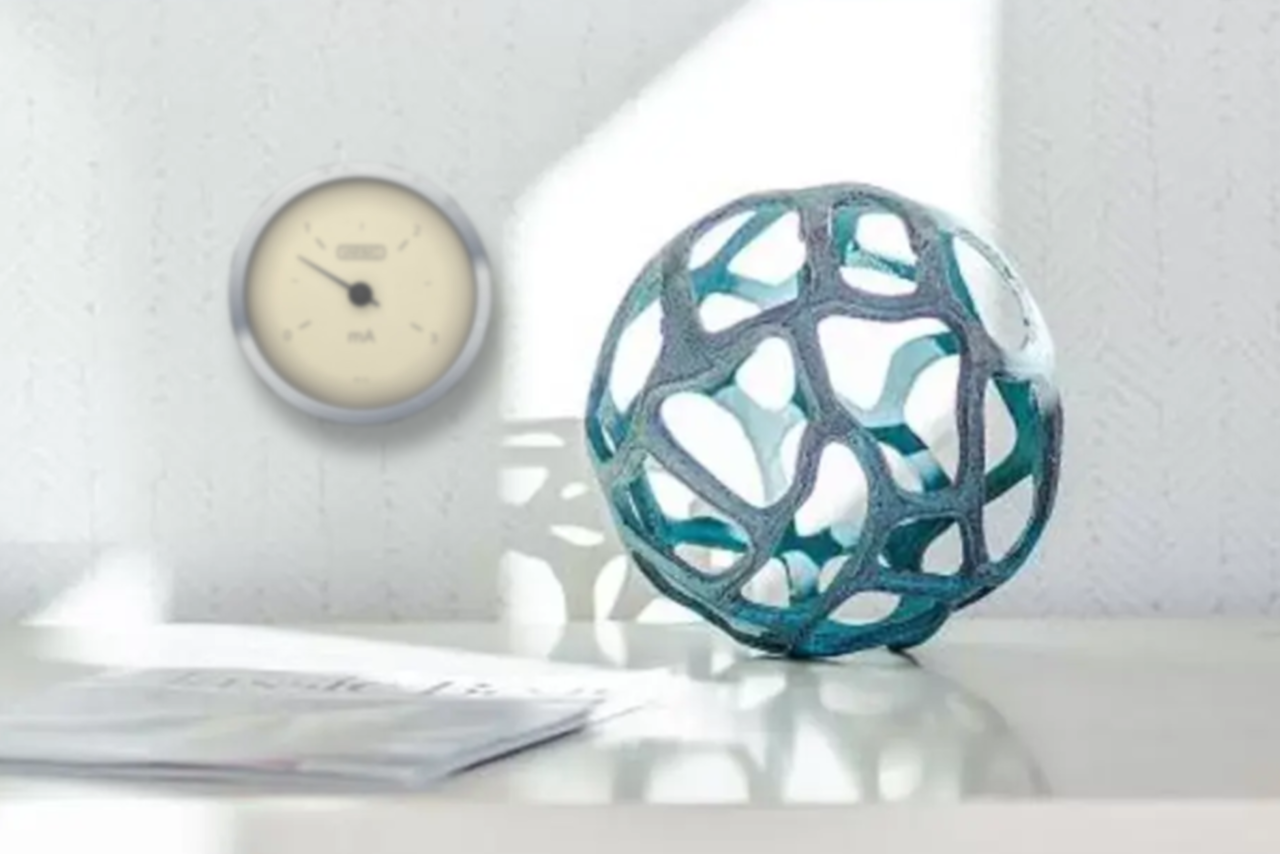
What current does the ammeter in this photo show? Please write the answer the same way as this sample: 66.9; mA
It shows 0.75; mA
